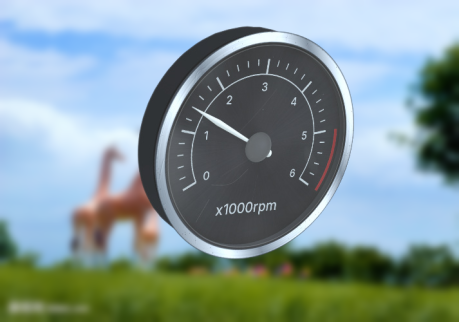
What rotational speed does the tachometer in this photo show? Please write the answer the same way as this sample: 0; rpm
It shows 1400; rpm
